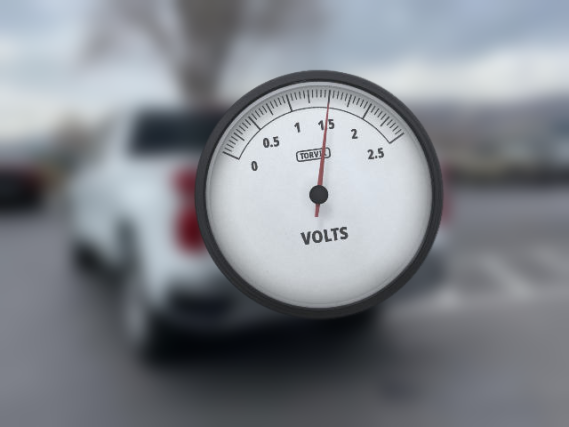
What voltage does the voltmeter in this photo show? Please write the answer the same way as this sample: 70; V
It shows 1.5; V
